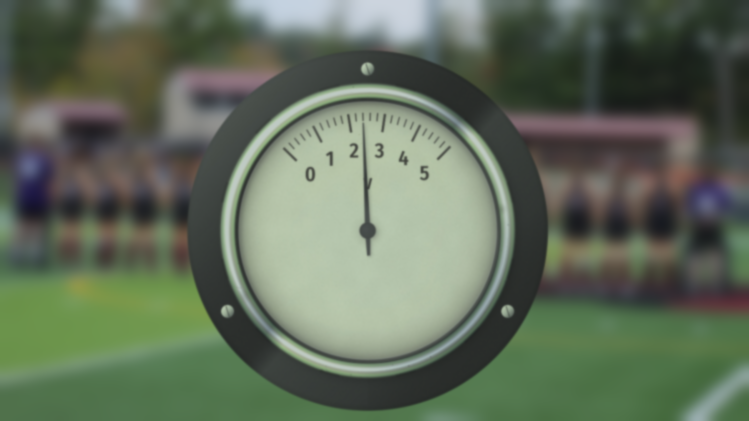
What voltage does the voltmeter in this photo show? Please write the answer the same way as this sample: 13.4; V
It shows 2.4; V
